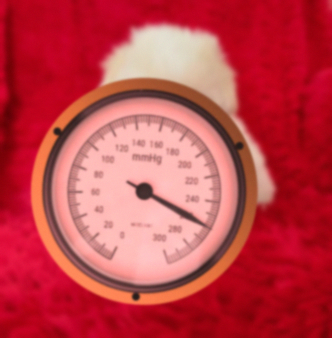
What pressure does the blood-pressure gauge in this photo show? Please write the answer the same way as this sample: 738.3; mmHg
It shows 260; mmHg
